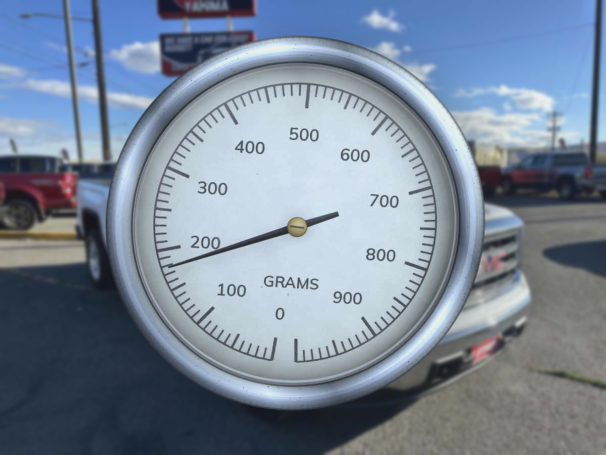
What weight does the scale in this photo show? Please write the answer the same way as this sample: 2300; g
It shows 180; g
